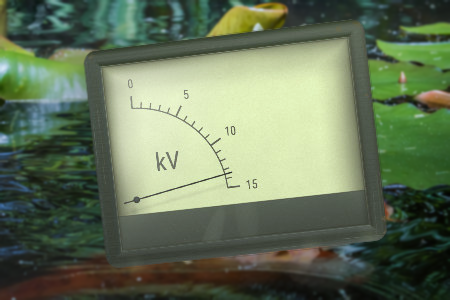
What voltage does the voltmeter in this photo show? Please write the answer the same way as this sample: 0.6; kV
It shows 13.5; kV
